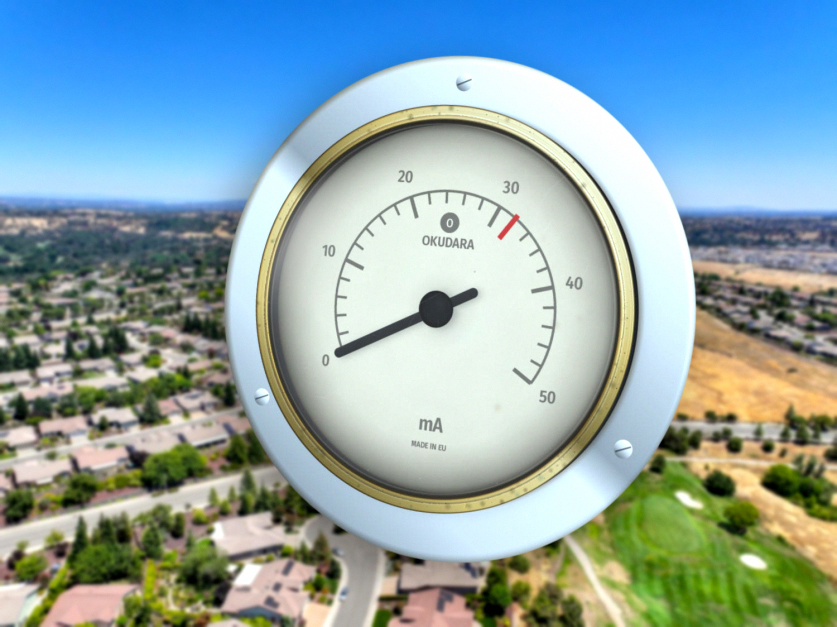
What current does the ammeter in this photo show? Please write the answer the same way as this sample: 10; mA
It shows 0; mA
